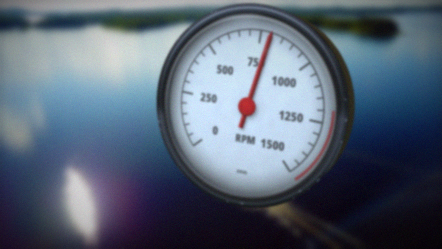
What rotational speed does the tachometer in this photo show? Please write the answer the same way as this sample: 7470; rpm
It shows 800; rpm
